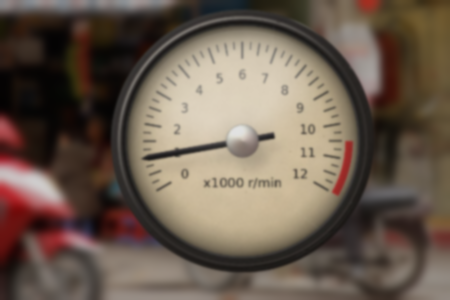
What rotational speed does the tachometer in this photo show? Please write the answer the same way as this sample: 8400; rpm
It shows 1000; rpm
